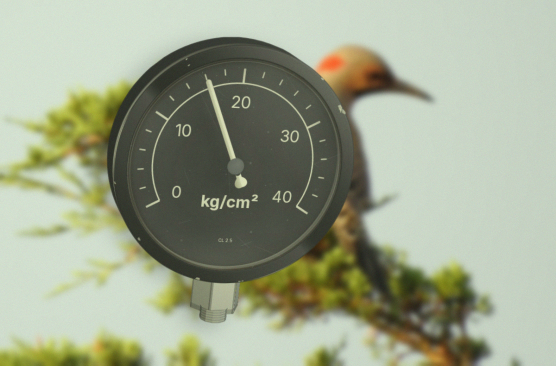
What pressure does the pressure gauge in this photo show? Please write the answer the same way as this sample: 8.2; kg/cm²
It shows 16; kg/cm²
